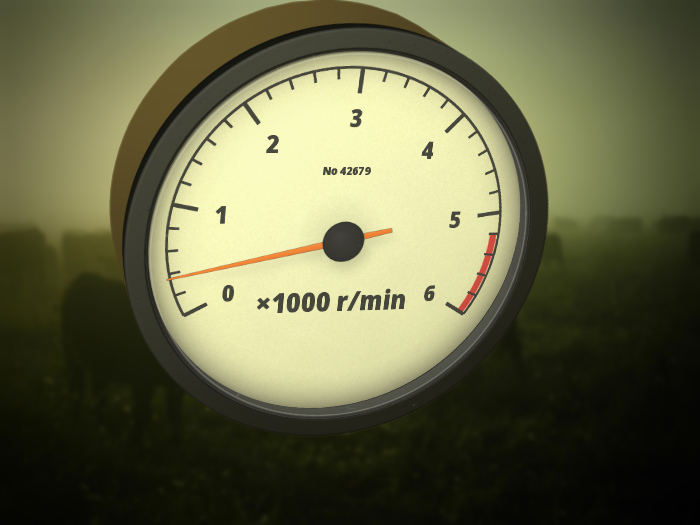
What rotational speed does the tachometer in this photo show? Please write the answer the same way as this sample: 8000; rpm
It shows 400; rpm
